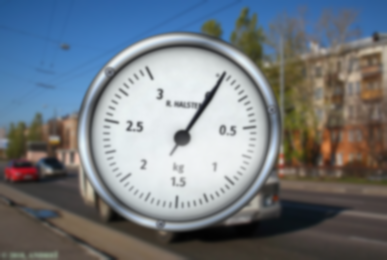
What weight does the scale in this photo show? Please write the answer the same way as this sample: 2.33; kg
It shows 0; kg
